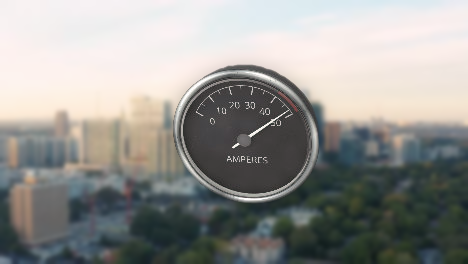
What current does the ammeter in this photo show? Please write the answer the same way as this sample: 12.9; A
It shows 47.5; A
